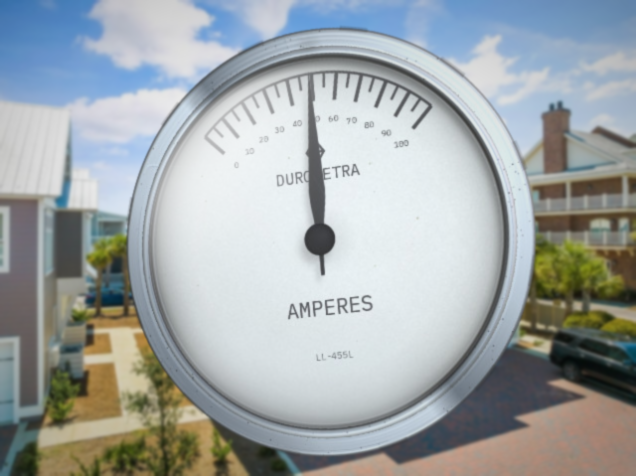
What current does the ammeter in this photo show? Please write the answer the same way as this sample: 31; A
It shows 50; A
